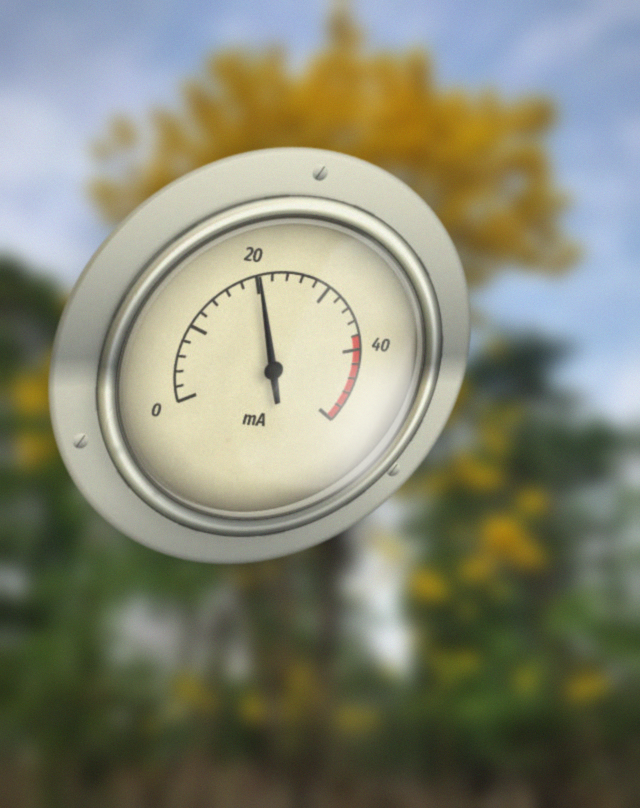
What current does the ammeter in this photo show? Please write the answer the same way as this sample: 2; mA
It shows 20; mA
